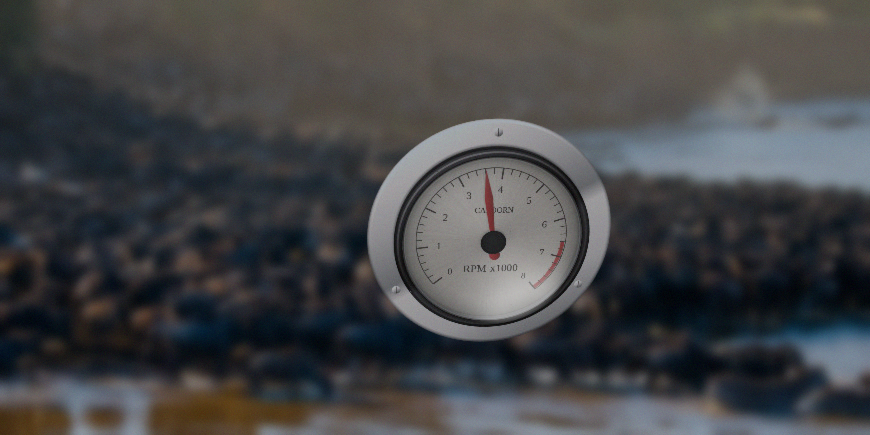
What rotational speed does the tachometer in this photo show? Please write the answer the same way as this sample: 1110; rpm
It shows 3600; rpm
